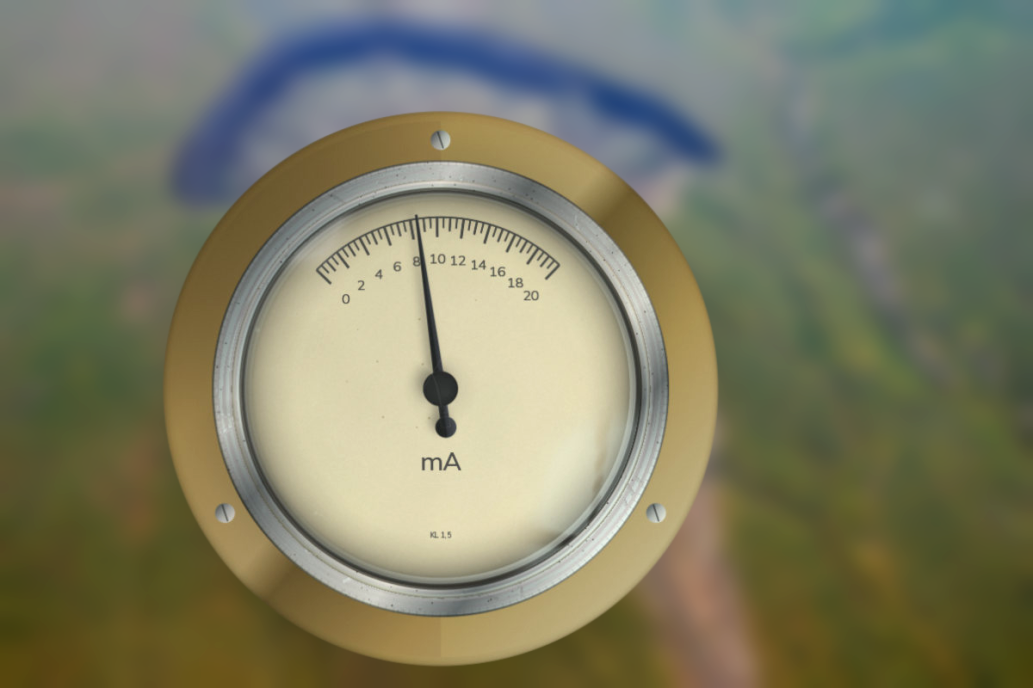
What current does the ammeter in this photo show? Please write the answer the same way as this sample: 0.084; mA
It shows 8.5; mA
